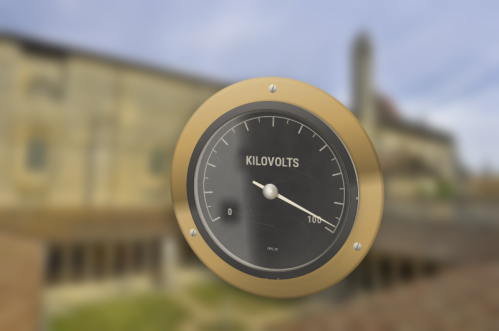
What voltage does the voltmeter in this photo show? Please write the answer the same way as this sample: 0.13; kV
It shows 97.5; kV
